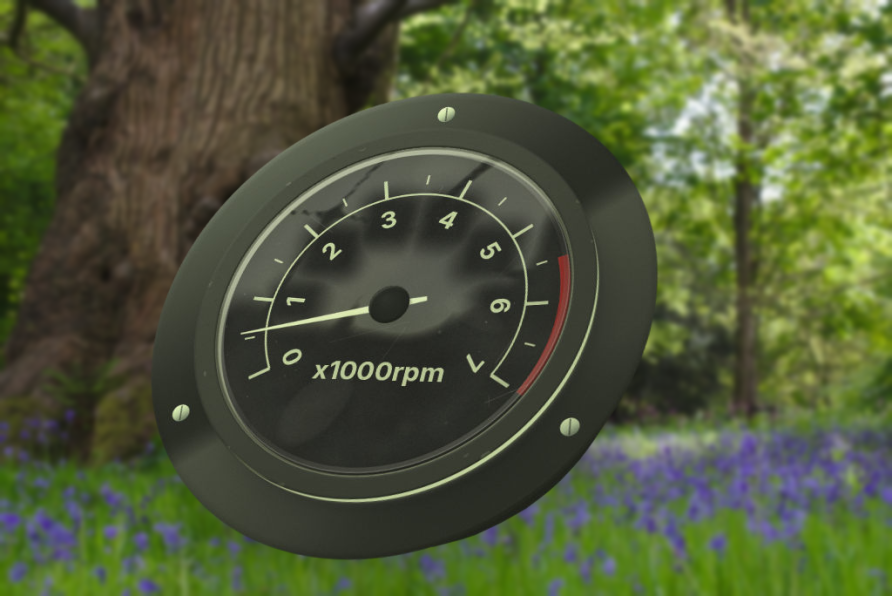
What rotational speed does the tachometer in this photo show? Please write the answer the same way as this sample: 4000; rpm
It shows 500; rpm
